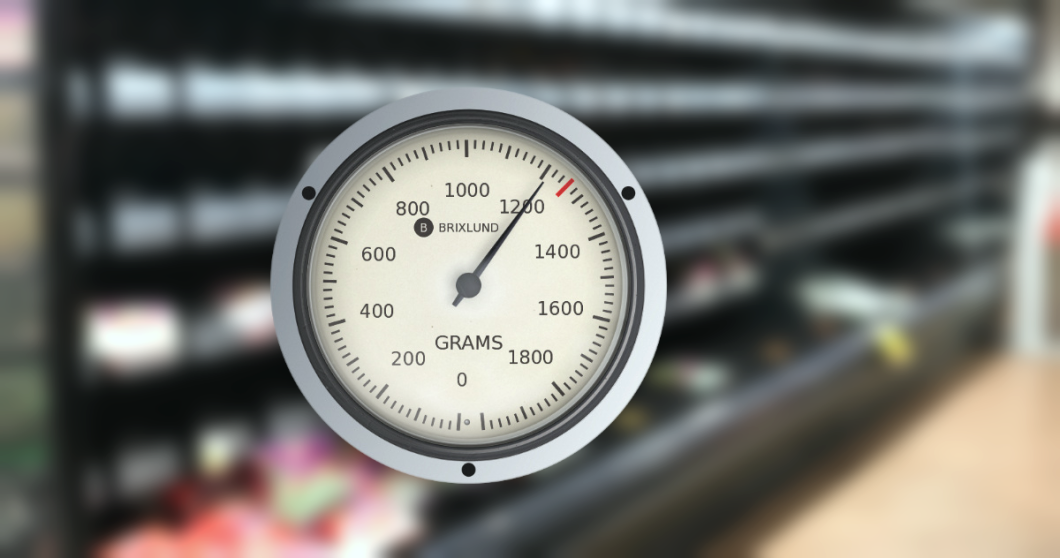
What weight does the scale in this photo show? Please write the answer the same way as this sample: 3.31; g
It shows 1210; g
